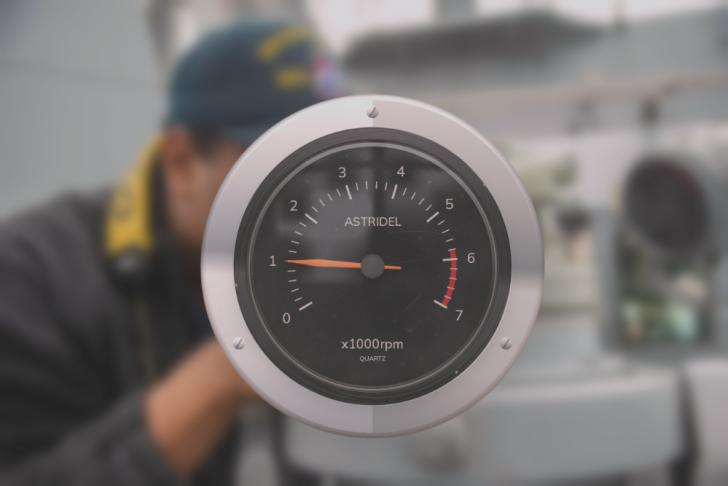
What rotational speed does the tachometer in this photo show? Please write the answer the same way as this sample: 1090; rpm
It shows 1000; rpm
